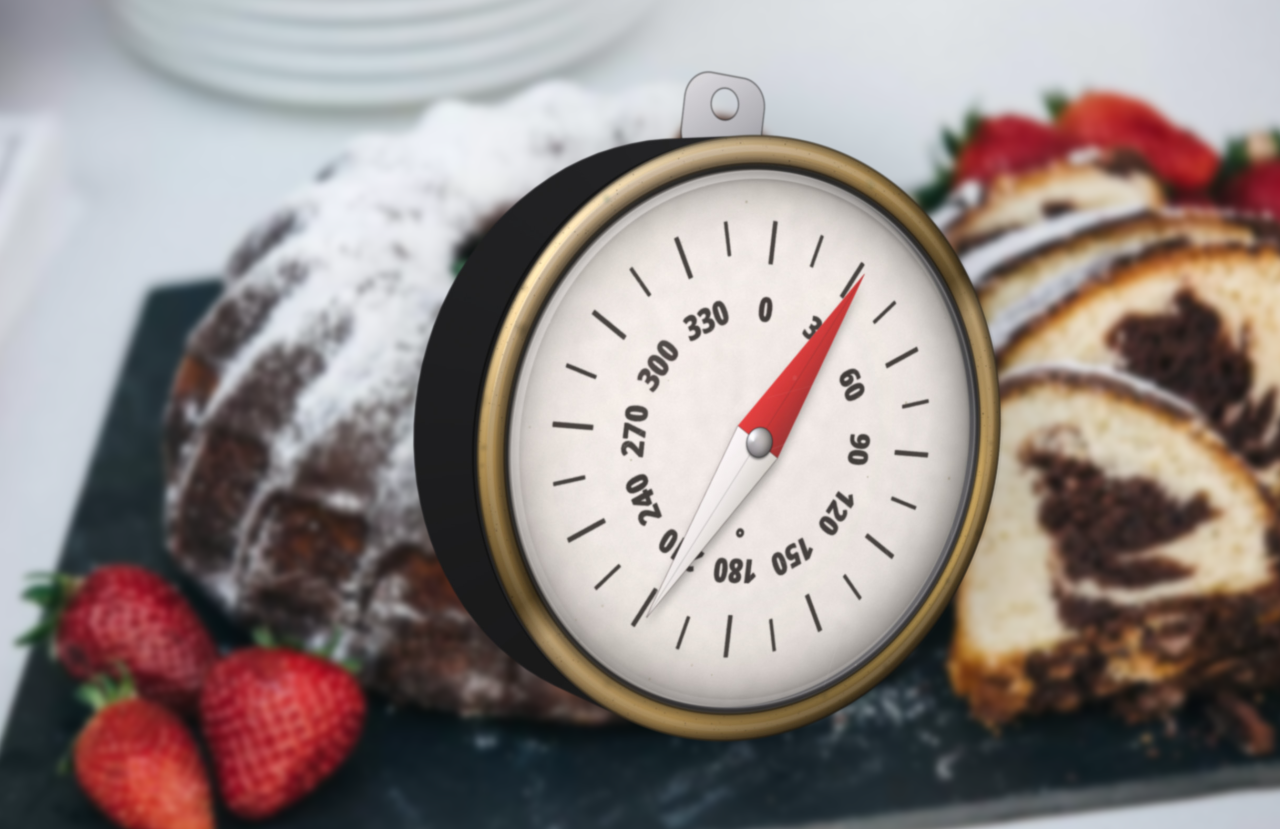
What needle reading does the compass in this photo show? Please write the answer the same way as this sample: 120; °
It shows 30; °
